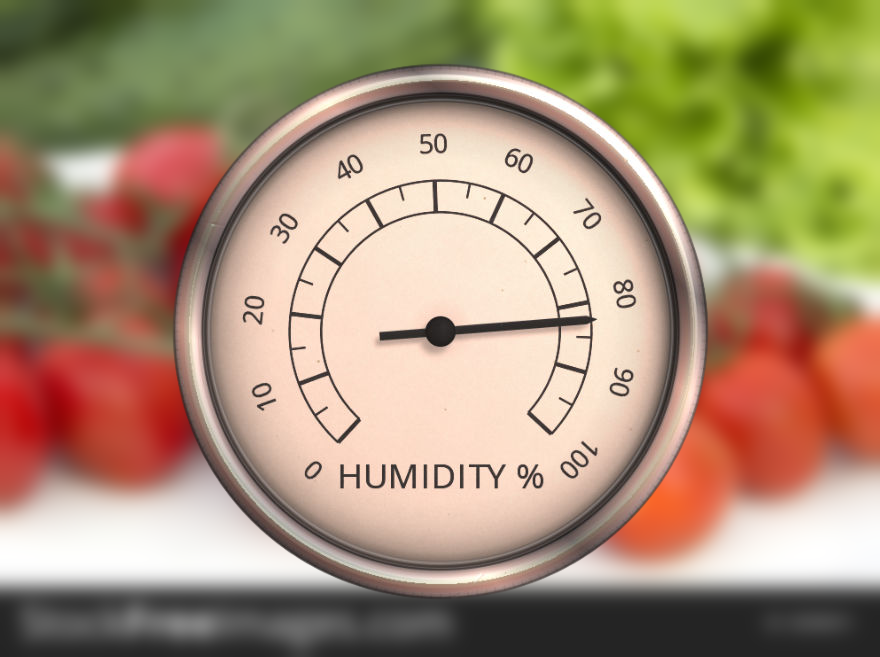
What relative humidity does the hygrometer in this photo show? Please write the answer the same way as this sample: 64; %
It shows 82.5; %
